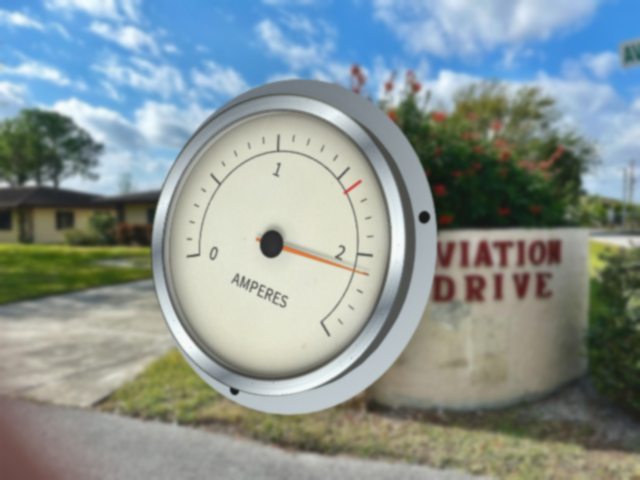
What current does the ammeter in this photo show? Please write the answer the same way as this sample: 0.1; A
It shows 2.1; A
